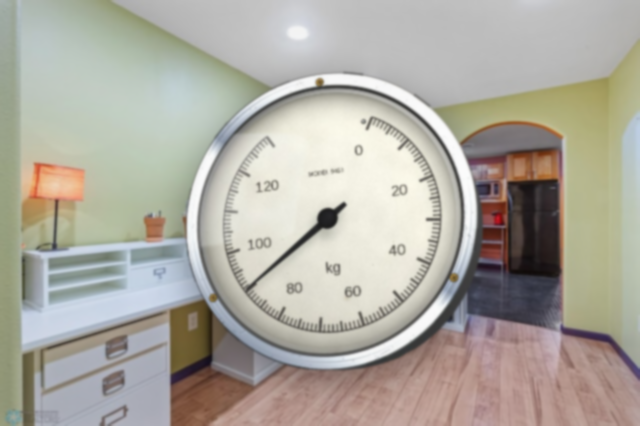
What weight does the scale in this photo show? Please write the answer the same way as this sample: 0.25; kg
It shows 90; kg
